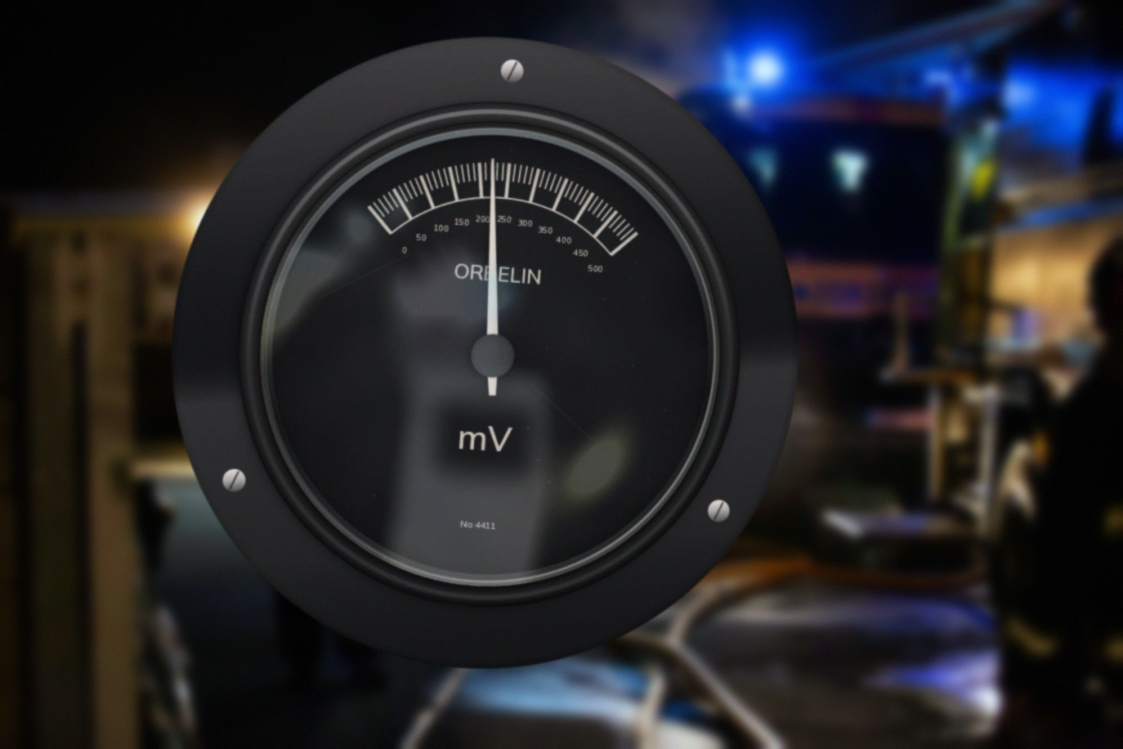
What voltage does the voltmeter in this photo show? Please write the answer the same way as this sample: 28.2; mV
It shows 220; mV
